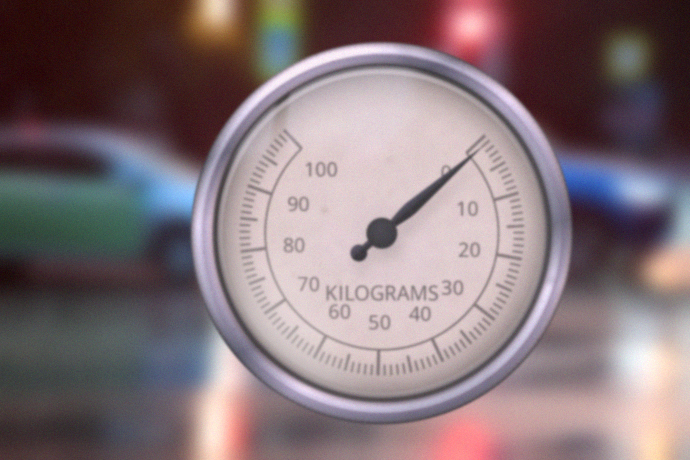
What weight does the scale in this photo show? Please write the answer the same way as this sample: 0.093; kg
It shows 1; kg
